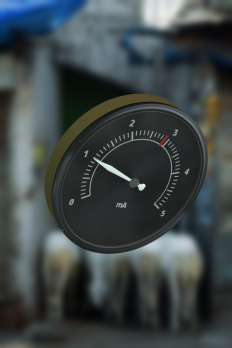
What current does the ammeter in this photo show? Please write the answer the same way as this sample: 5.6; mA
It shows 1; mA
